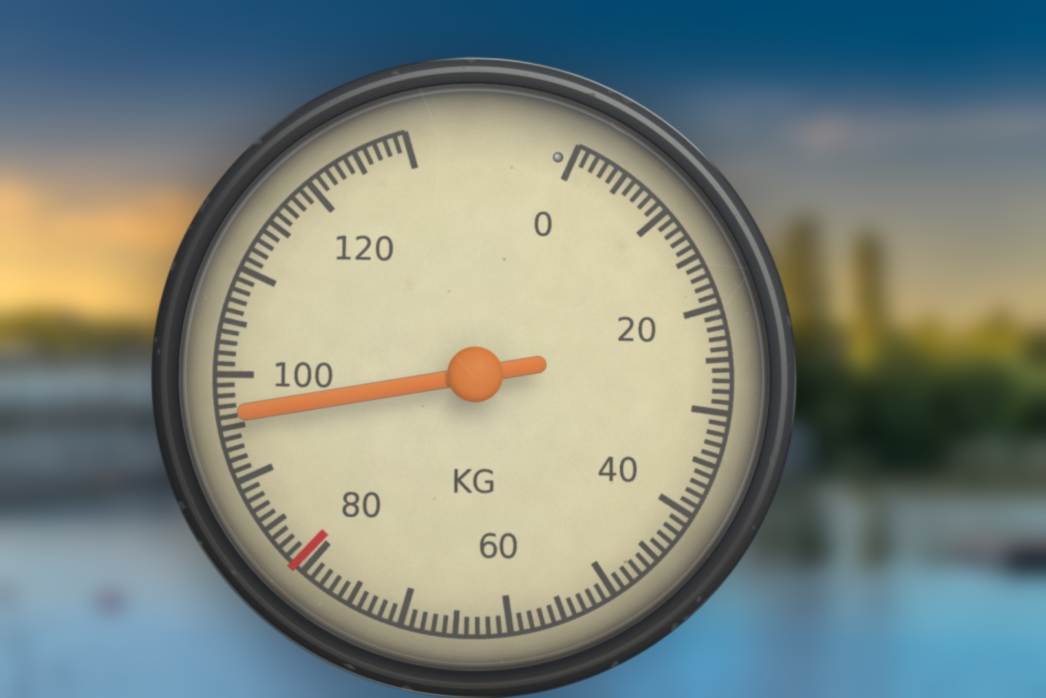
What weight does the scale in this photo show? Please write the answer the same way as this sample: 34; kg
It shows 96; kg
